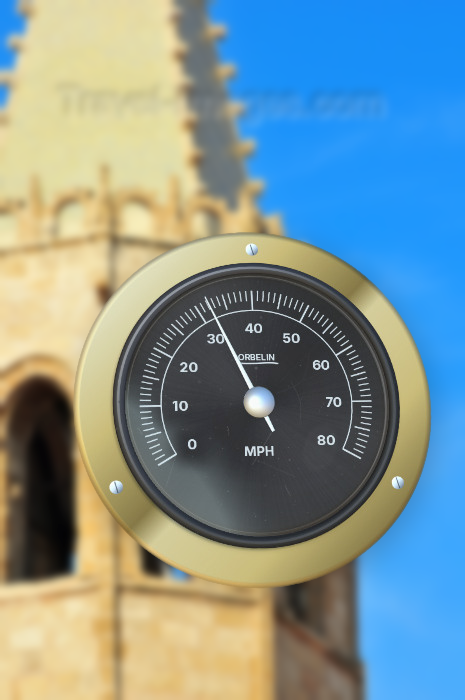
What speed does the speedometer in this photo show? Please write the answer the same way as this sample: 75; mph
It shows 32; mph
